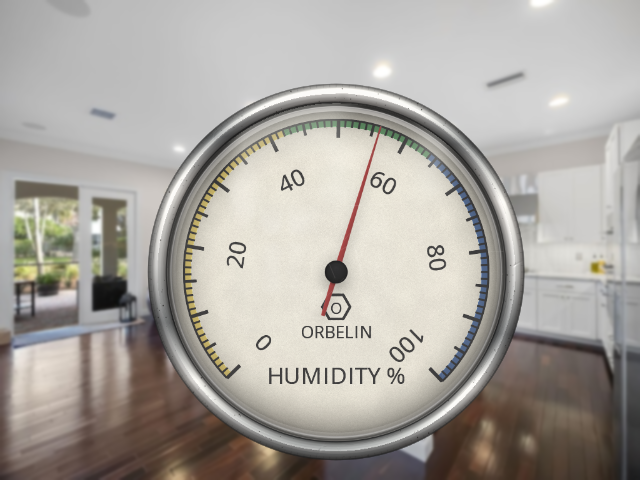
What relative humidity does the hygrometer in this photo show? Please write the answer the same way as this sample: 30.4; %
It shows 56; %
